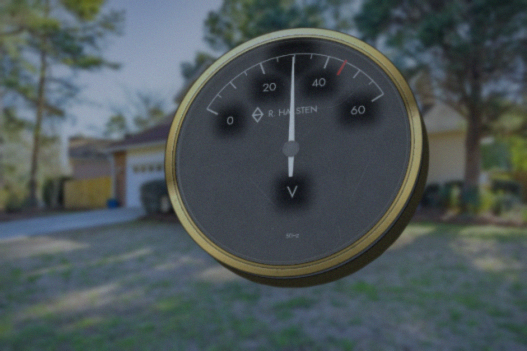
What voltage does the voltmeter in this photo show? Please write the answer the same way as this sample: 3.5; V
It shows 30; V
